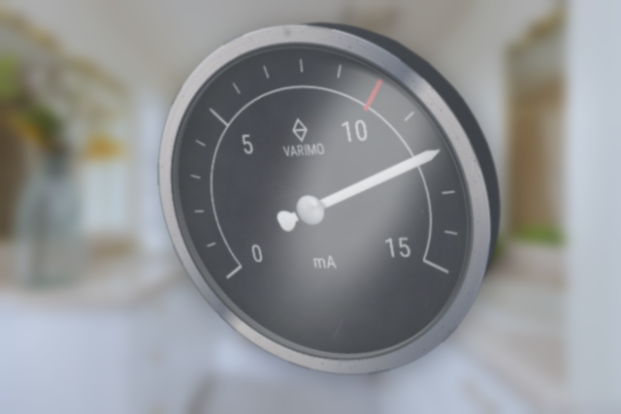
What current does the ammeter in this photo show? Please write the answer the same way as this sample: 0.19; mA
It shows 12; mA
